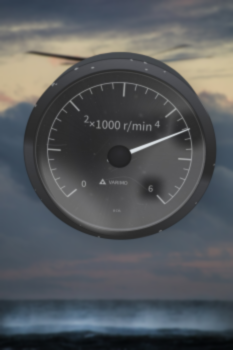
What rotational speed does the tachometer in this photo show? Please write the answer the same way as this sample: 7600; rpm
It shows 4400; rpm
